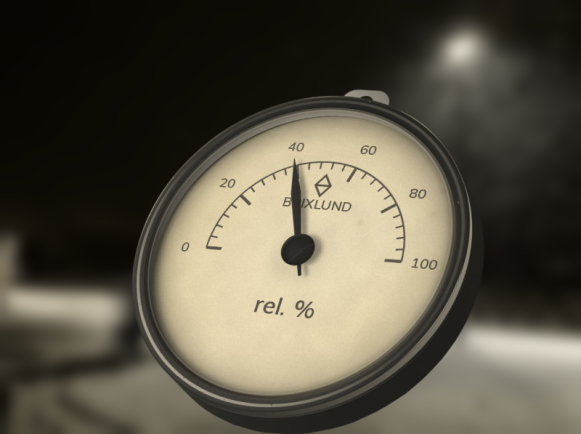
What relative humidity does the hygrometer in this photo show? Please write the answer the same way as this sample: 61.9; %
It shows 40; %
